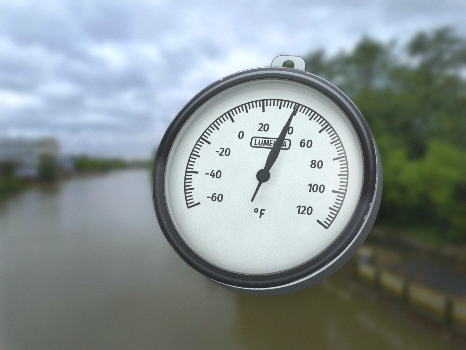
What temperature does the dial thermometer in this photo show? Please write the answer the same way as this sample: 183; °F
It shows 40; °F
